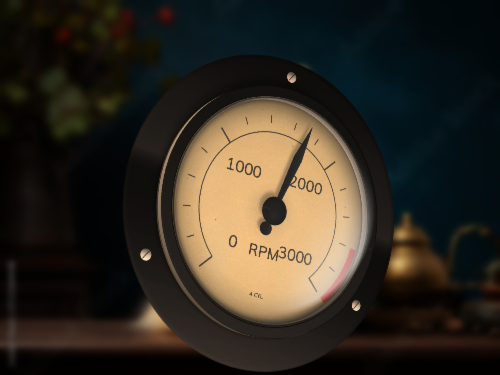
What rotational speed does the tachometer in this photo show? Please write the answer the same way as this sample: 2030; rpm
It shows 1700; rpm
